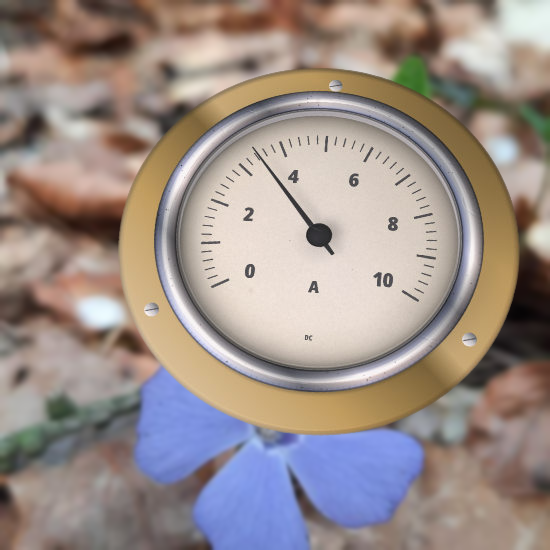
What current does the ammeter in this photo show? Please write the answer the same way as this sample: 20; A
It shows 3.4; A
